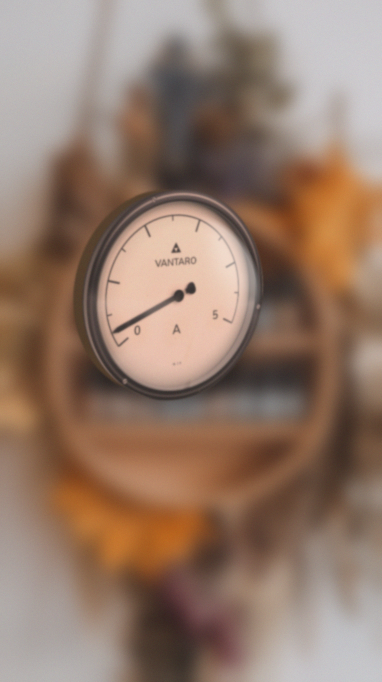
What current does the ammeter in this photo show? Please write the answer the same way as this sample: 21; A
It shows 0.25; A
